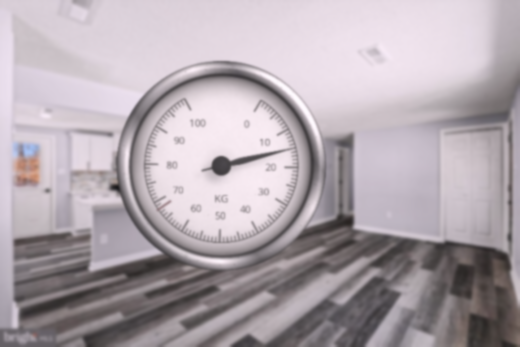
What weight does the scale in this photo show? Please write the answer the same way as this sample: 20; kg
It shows 15; kg
